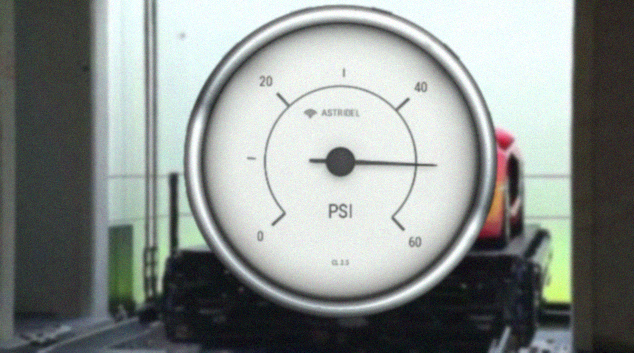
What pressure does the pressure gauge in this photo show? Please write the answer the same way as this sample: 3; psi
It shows 50; psi
